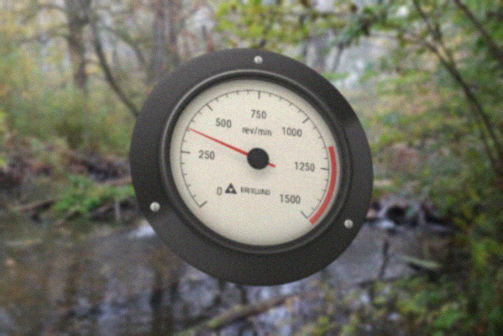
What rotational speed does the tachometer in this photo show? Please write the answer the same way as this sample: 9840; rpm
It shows 350; rpm
